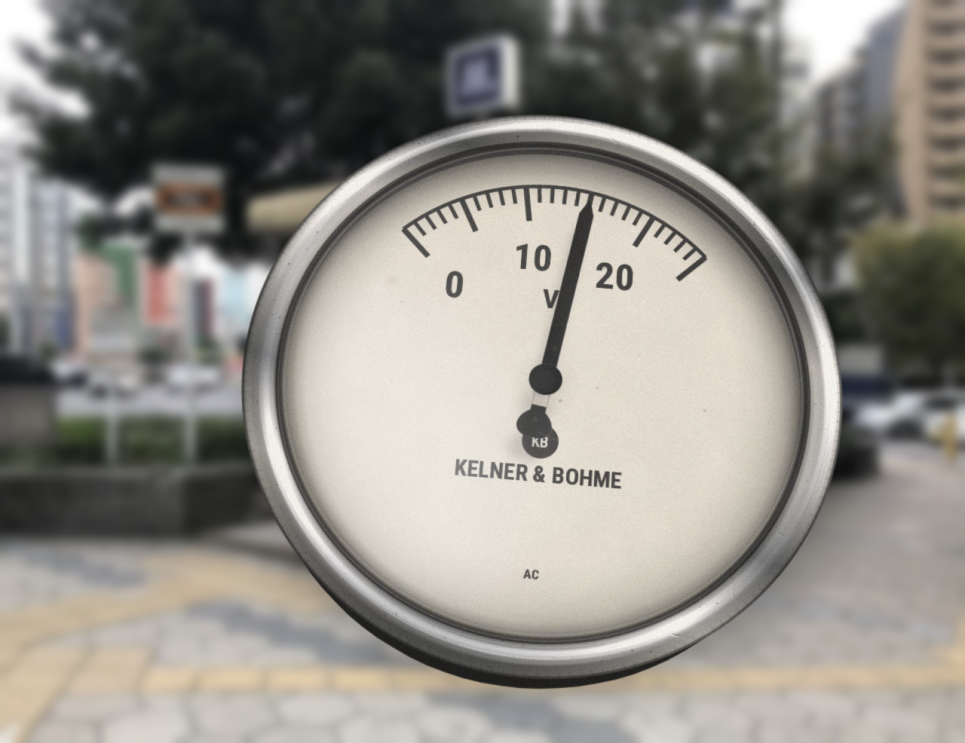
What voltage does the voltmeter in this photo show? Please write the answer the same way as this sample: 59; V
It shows 15; V
